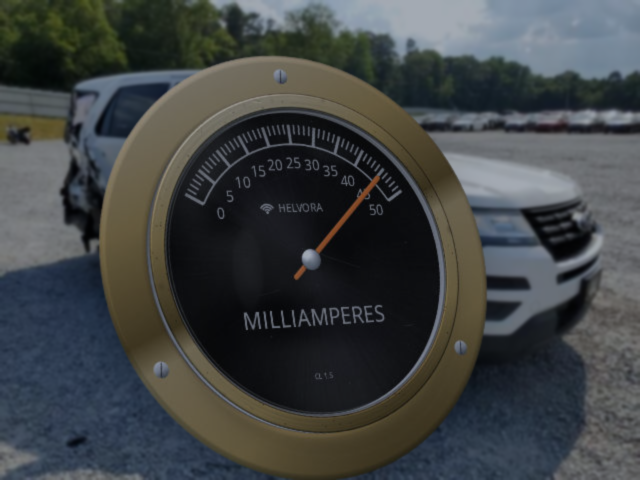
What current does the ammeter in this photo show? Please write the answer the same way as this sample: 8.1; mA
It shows 45; mA
